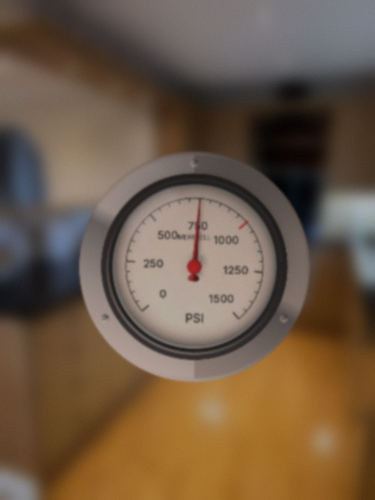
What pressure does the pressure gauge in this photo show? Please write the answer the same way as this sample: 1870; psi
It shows 750; psi
